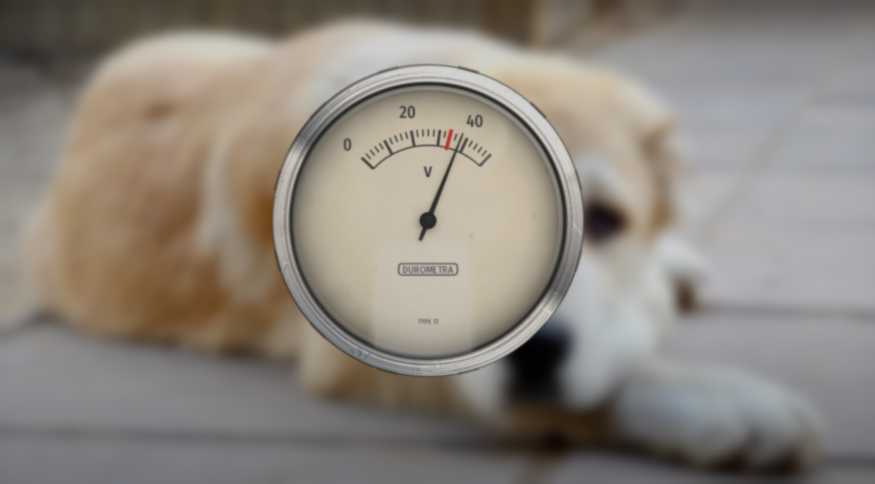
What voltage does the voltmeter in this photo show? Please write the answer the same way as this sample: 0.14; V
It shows 38; V
